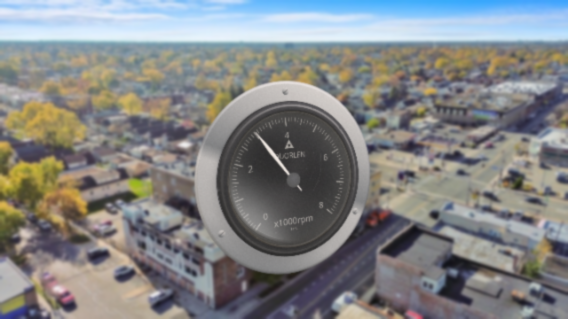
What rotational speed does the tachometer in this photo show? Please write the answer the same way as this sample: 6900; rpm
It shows 3000; rpm
